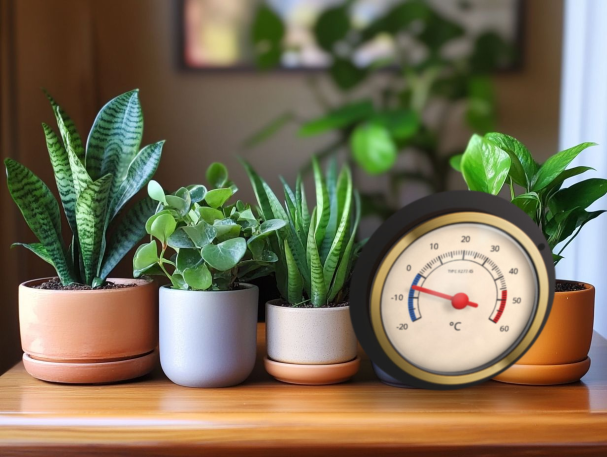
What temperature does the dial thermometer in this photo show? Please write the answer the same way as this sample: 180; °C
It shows -5; °C
